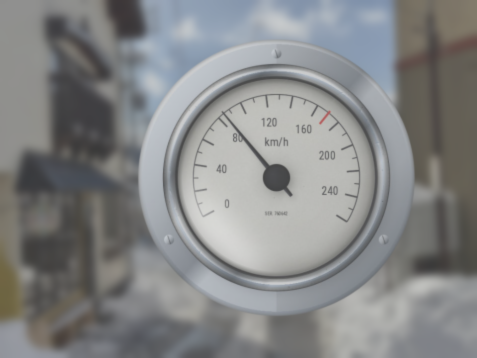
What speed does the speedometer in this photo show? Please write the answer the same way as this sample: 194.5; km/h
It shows 85; km/h
